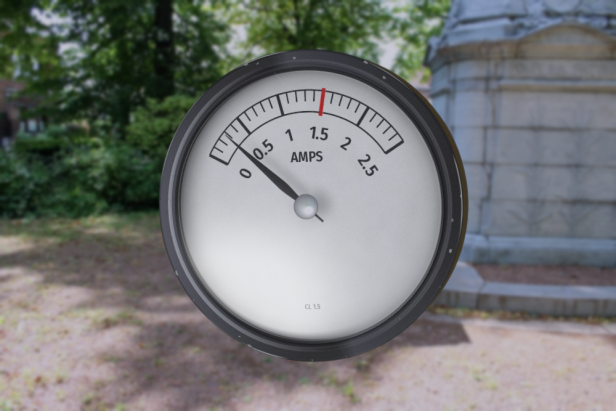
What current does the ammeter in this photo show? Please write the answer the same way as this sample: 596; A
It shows 0.3; A
